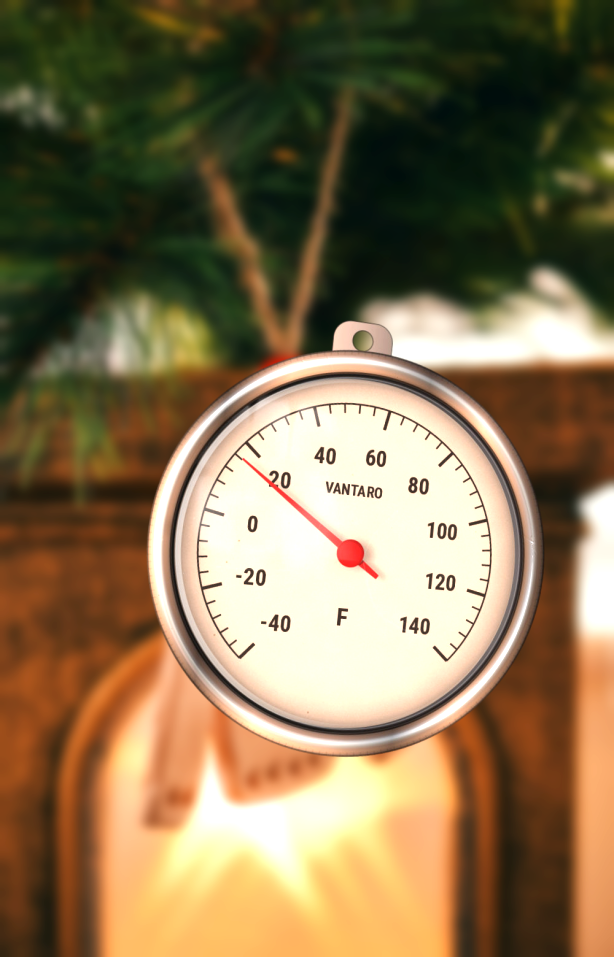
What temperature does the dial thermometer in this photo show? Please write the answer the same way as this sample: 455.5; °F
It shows 16; °F
